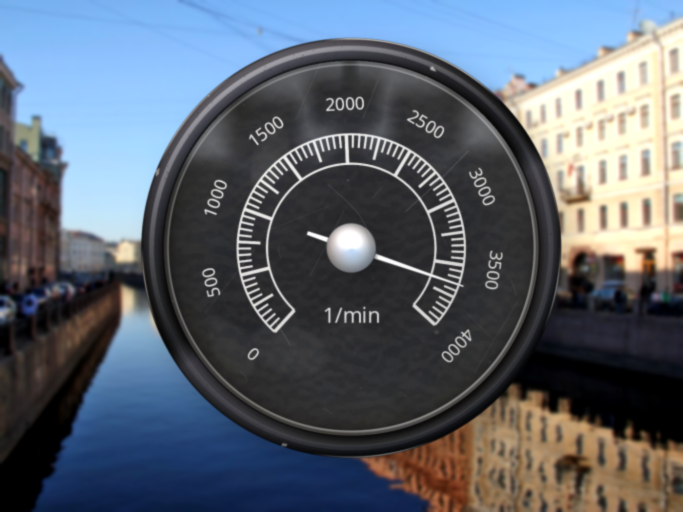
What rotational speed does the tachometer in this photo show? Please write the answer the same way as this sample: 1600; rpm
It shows 3650; rpm
